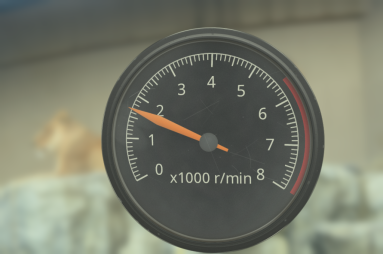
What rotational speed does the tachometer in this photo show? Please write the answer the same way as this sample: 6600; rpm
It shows 1700; rpm
